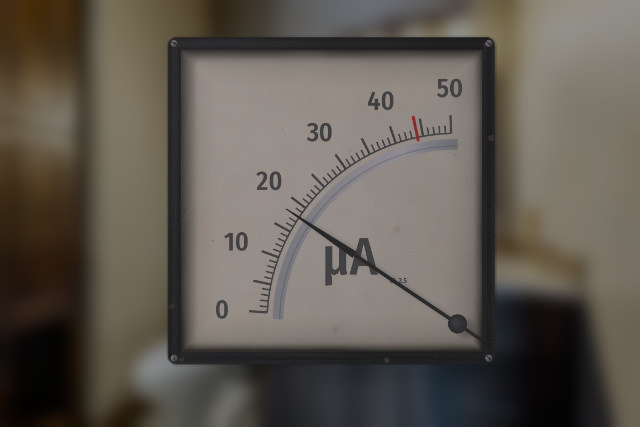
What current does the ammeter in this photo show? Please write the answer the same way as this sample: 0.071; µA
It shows 18; µA
